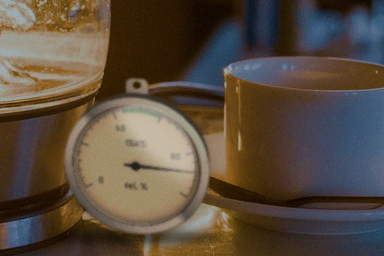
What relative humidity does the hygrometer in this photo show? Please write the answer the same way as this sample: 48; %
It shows 88; %
